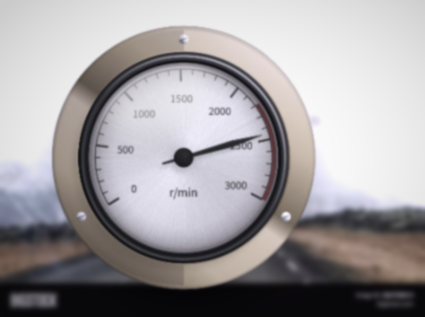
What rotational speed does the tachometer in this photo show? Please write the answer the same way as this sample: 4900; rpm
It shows 2450; rpm
